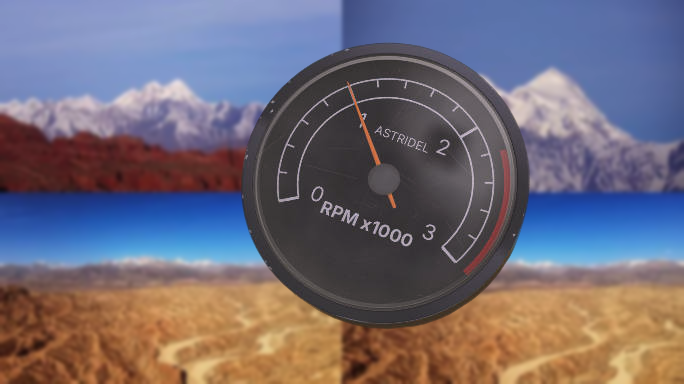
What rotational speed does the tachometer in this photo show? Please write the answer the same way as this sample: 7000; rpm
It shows 1000; rpm
